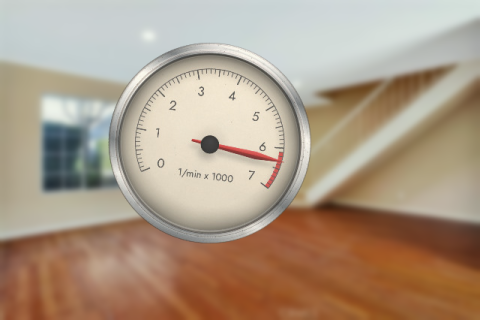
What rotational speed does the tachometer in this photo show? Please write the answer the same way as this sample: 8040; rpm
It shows 6300; rpm
